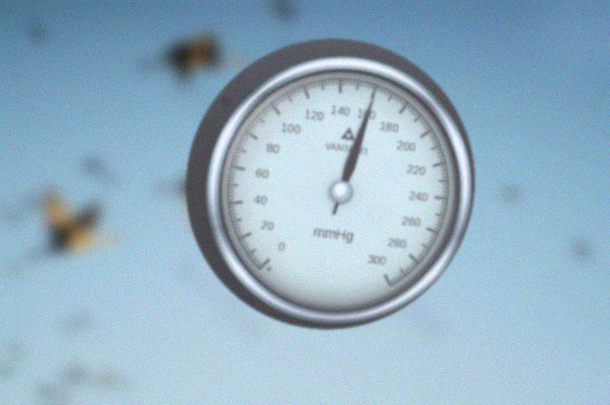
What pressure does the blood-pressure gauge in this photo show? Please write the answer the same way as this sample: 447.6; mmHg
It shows 160; mmHg
